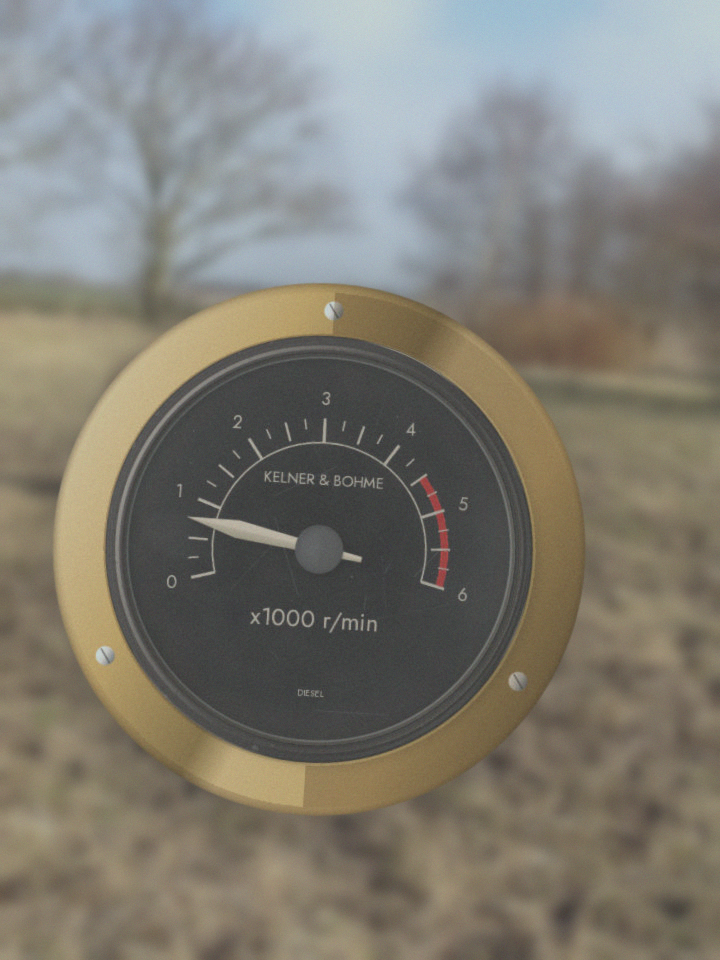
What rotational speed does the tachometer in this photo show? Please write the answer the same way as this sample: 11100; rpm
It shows 750; rpm
